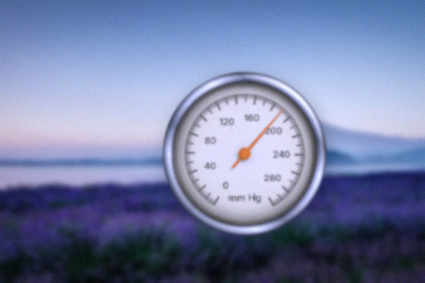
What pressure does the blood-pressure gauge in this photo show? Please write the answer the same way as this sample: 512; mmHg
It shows 190; mmHg
